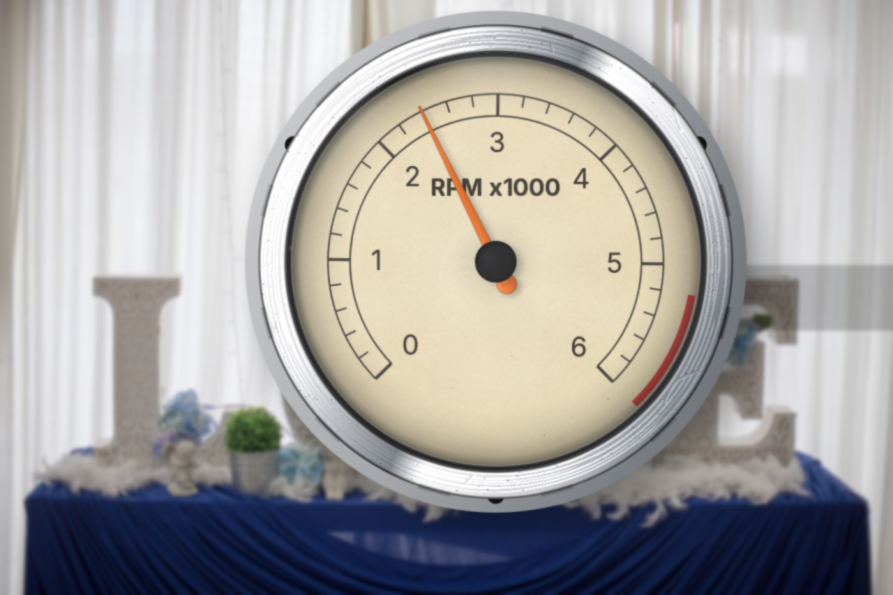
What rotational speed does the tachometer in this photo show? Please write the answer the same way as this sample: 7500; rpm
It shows 2400; rpm
